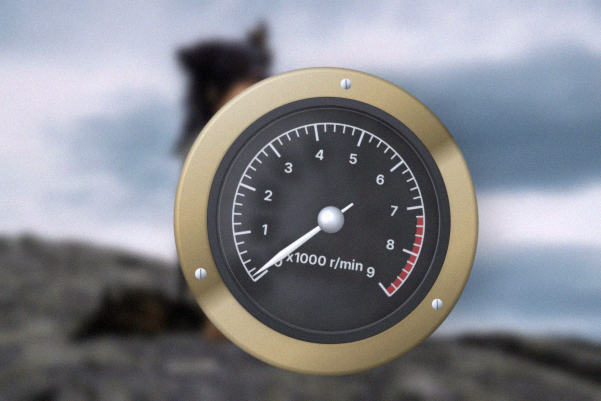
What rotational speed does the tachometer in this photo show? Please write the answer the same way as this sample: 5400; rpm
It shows 100; rpm
